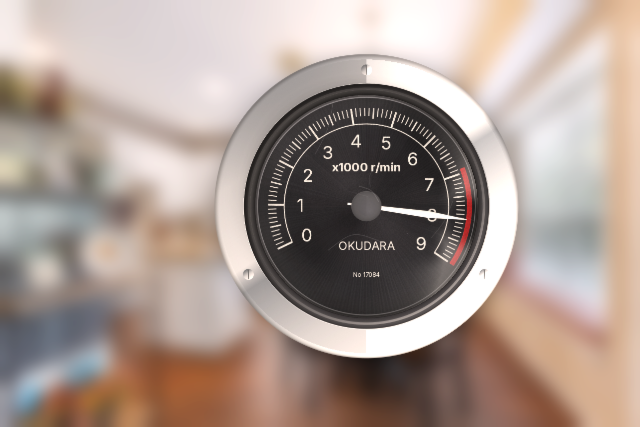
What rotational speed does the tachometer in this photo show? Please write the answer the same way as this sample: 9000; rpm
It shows 8000; rpm
